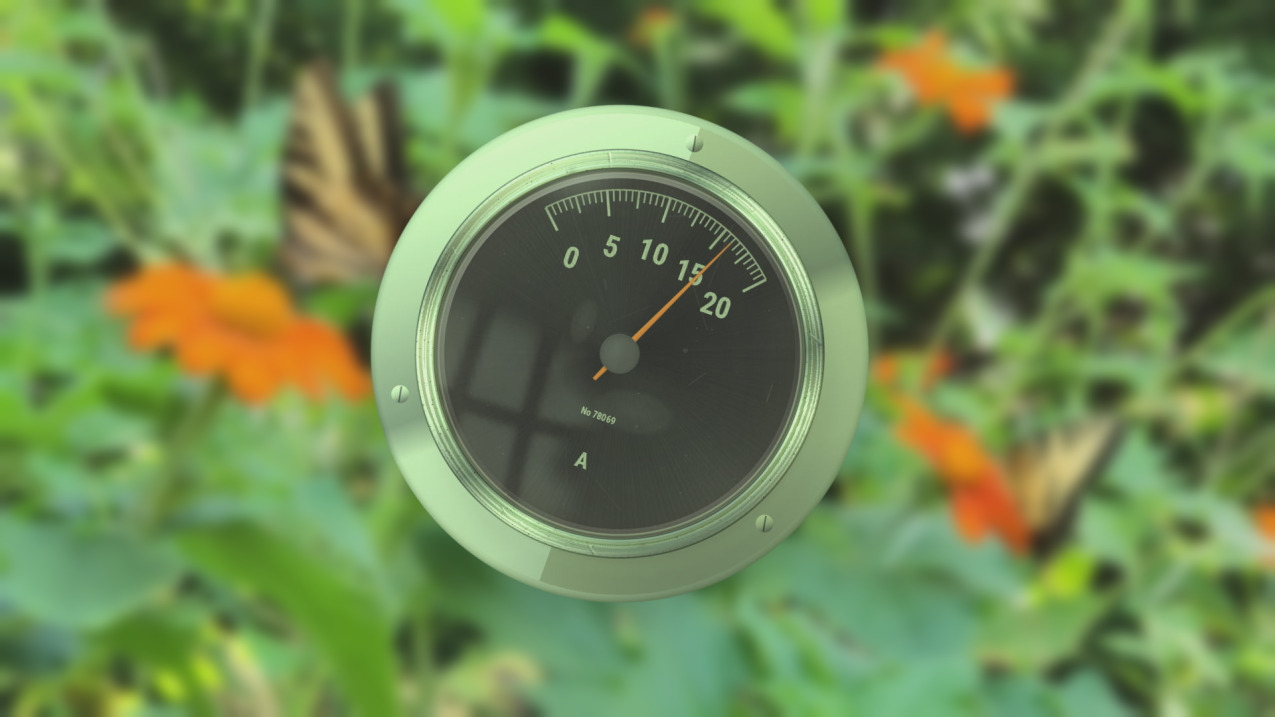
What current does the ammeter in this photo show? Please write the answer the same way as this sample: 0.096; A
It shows 16; A
